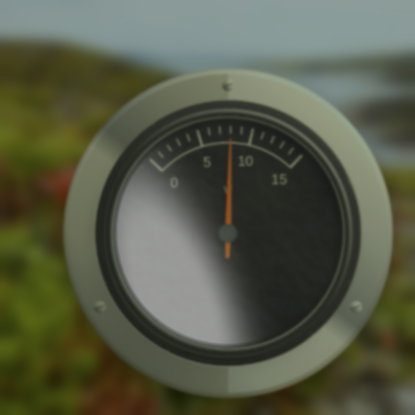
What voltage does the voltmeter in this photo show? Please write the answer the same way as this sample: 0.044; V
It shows 8; V
